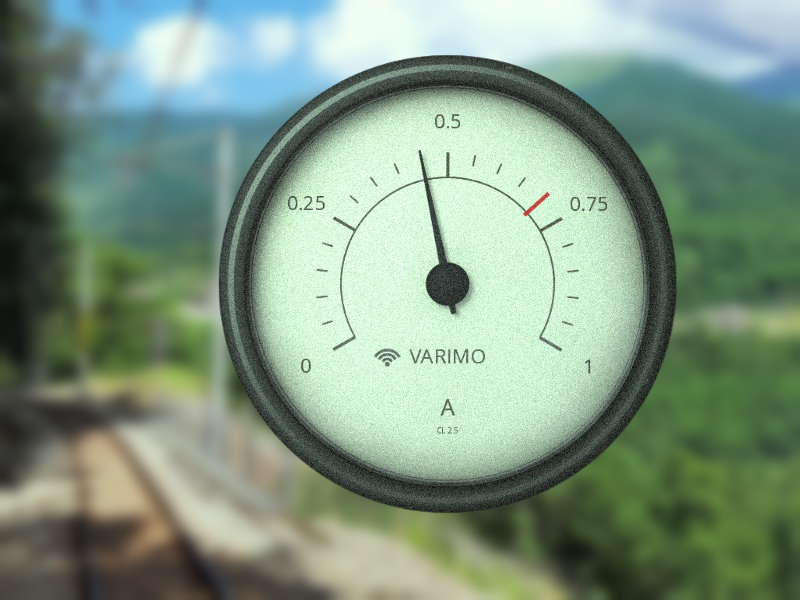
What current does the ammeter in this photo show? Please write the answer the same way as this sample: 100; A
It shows 0.45; A
